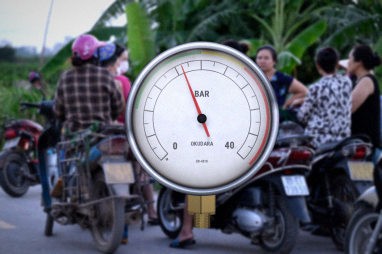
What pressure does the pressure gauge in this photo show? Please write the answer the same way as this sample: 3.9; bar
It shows 17; bar
